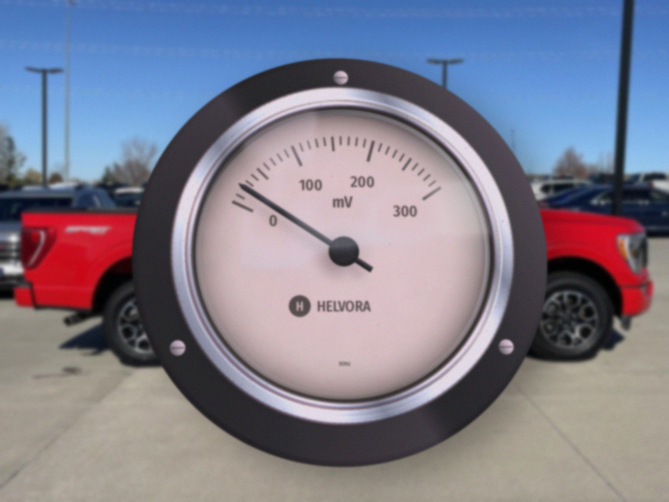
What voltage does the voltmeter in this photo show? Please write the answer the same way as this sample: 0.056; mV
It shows 20; mV
